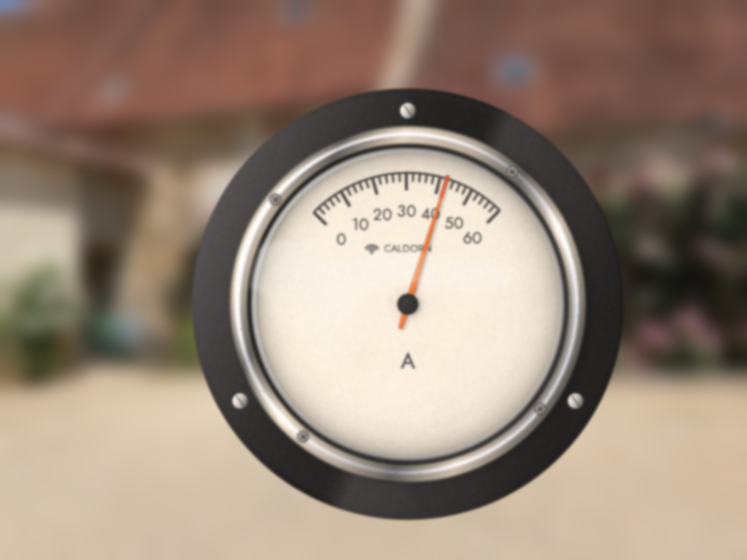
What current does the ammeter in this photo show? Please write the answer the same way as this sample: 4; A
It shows 42; A
